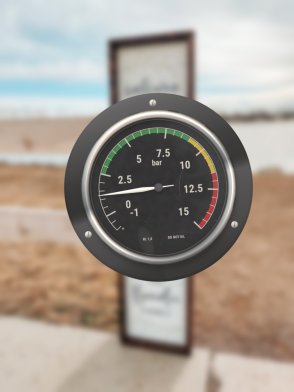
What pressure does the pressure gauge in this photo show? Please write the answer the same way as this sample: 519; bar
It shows 1.25; bar
